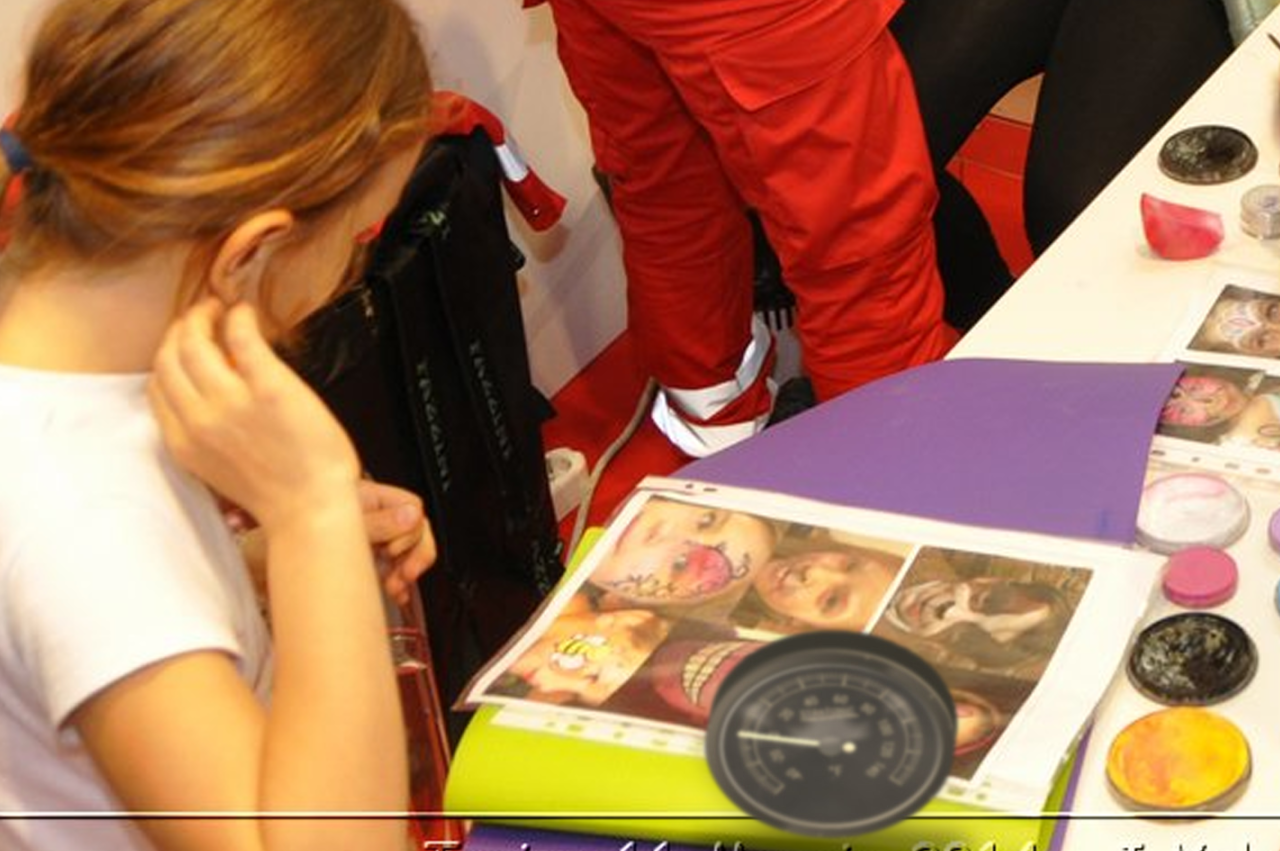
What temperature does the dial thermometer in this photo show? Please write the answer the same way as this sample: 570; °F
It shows 0; °F
